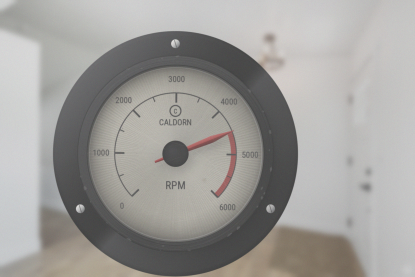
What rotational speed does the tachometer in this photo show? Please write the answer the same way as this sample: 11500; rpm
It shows 4500; rpm
